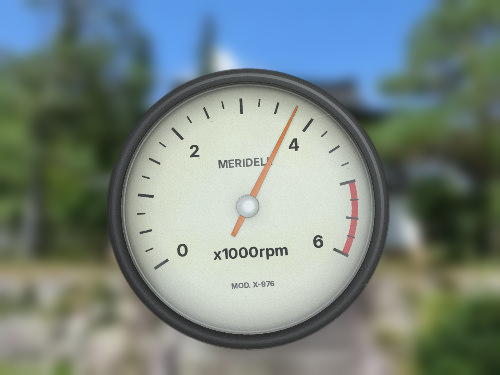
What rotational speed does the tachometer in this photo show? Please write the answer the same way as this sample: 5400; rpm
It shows 3750; rpm
